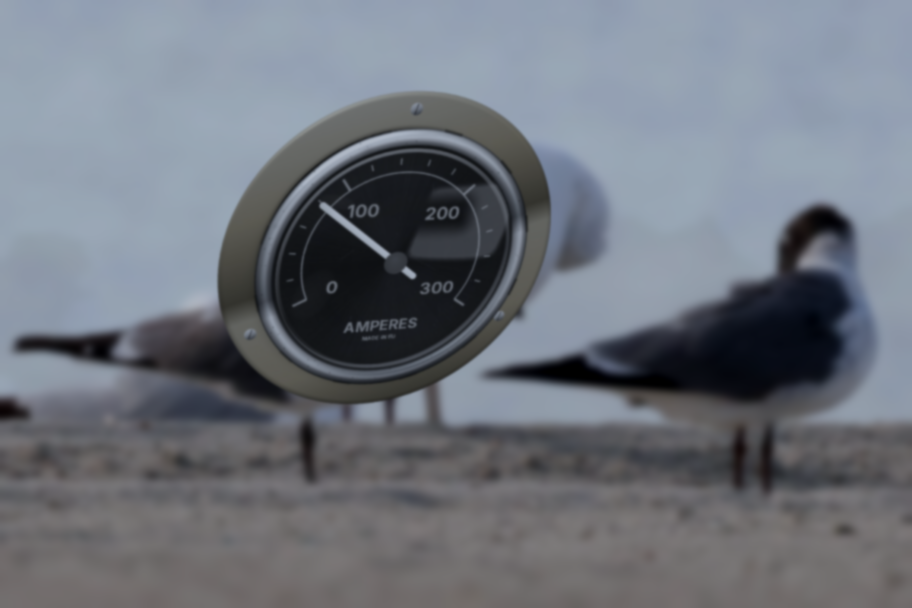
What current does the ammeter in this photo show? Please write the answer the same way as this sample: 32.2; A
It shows 80; A
